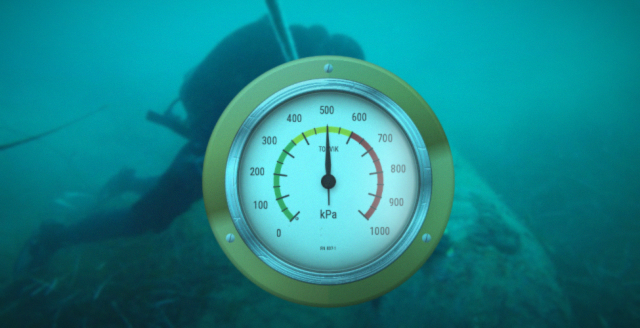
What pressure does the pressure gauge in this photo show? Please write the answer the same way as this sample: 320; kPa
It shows 500; kPa
